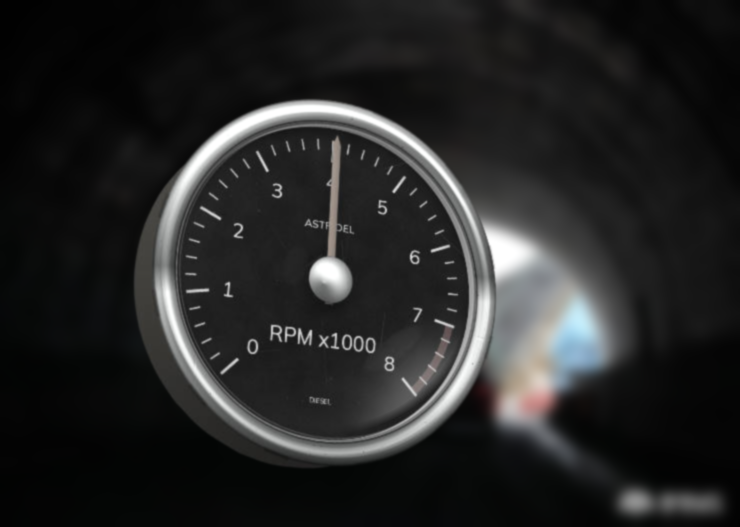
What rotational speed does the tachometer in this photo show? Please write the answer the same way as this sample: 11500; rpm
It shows 4000; rpm
